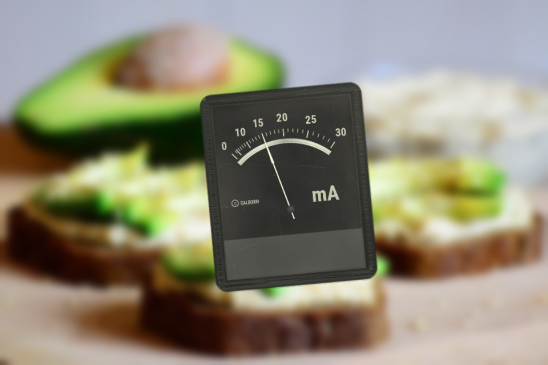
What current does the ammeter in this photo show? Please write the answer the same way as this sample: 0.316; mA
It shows 15; mA
